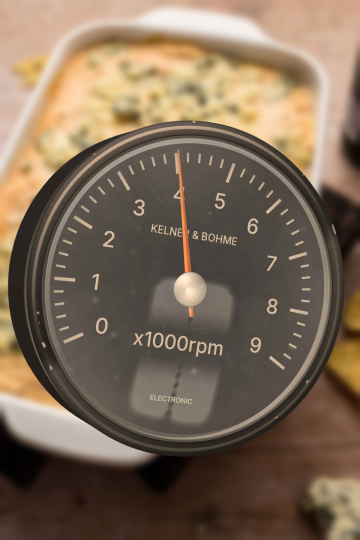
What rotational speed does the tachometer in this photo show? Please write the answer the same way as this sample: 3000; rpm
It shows 4000; rpm
